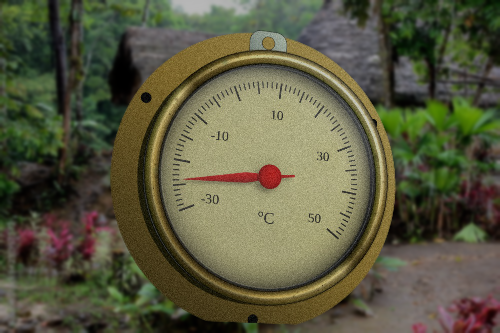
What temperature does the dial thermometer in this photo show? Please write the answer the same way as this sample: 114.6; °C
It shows -24; °C
